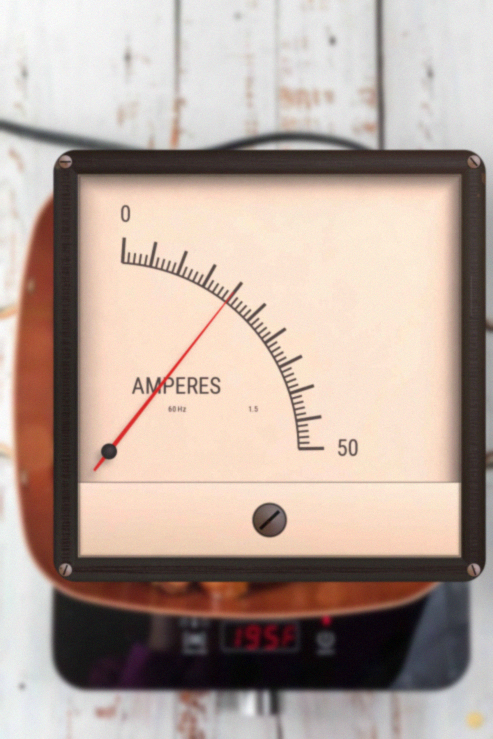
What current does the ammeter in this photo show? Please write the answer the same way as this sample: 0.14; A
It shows 20; A
